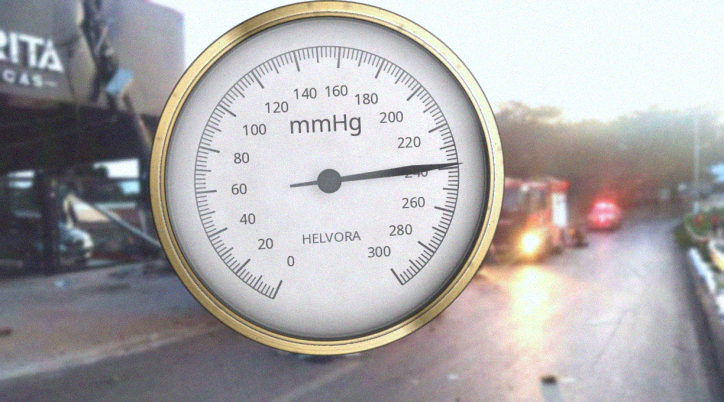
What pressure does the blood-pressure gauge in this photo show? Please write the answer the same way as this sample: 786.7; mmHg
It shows 238; mmHg
